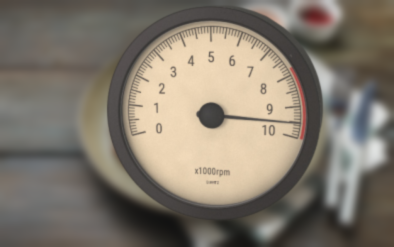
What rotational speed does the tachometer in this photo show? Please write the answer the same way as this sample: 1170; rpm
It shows 9500; rpm
